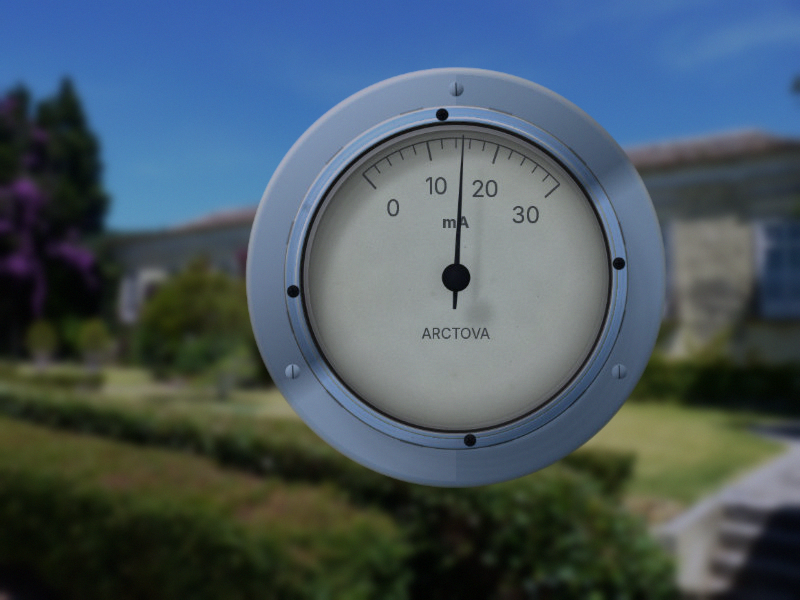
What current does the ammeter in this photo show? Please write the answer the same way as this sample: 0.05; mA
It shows 15; mA
